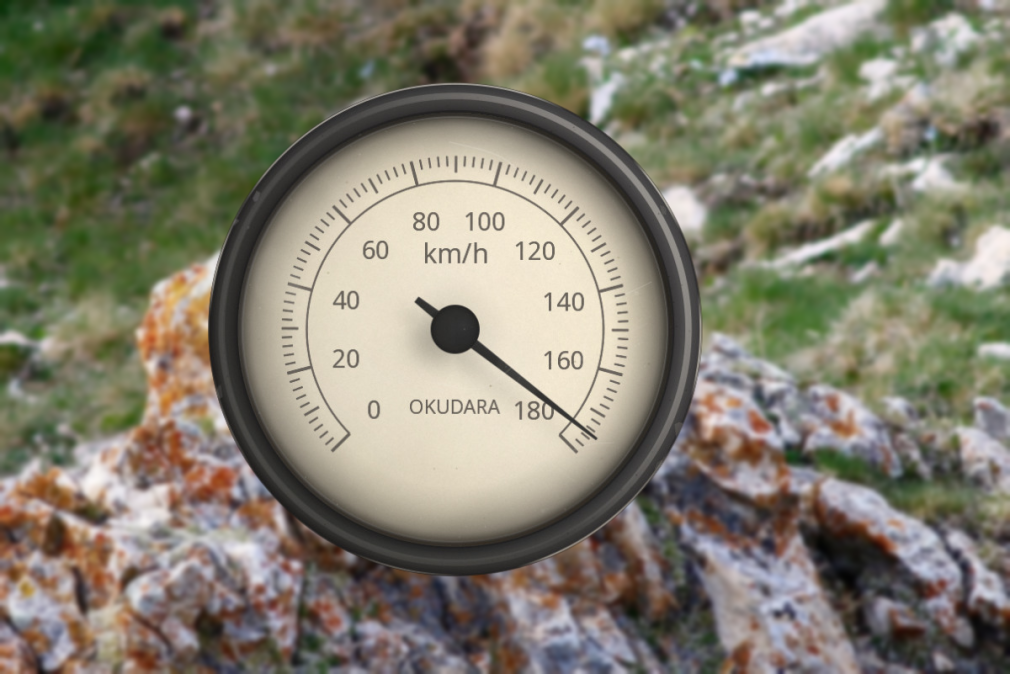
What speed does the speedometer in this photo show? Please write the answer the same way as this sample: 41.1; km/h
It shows 175; km/h
